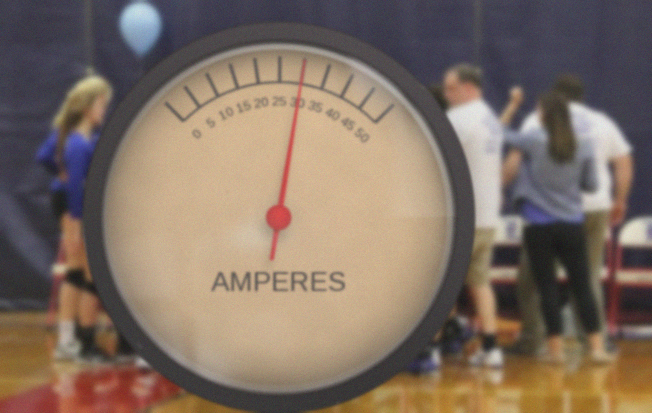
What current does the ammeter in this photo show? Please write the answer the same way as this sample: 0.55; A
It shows 30; A
